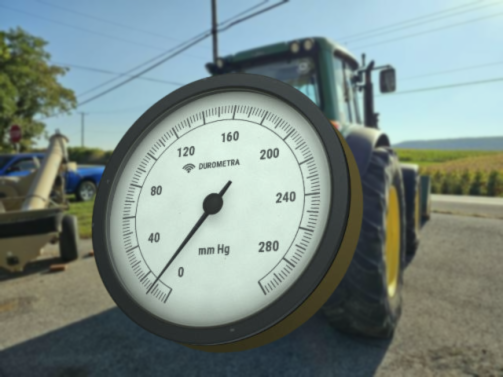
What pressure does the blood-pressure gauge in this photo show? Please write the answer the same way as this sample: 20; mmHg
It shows 10; mmHg
